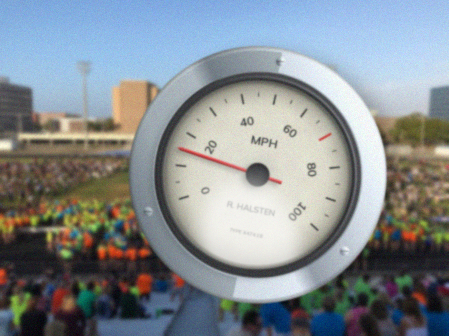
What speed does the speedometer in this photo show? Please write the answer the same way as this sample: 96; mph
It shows 15; mph
